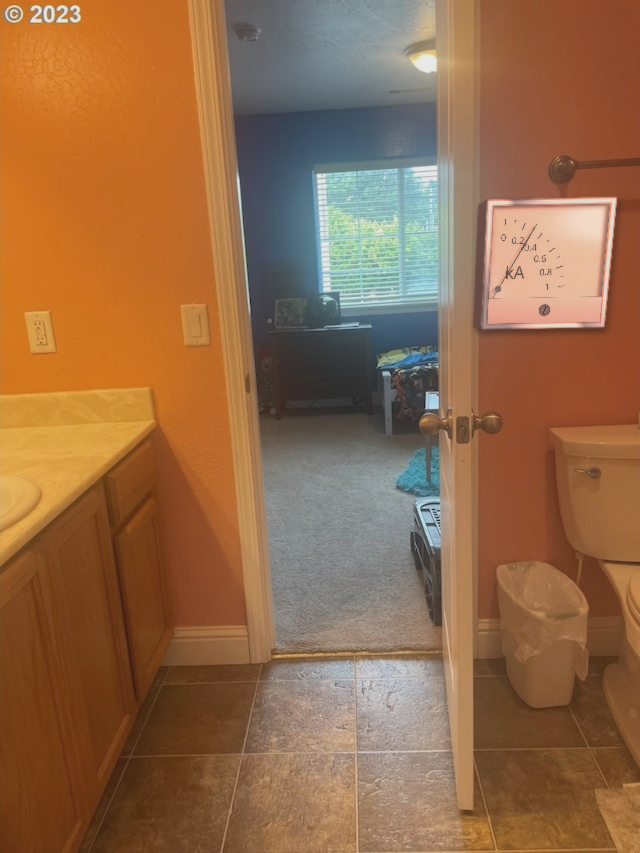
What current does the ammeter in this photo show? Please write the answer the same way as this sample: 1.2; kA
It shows 0.3; kA
